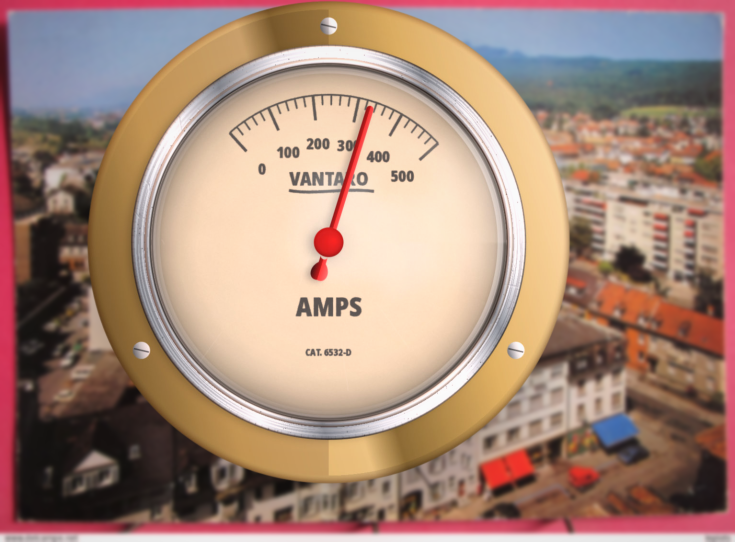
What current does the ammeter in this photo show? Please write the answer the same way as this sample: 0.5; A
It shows 330; A
